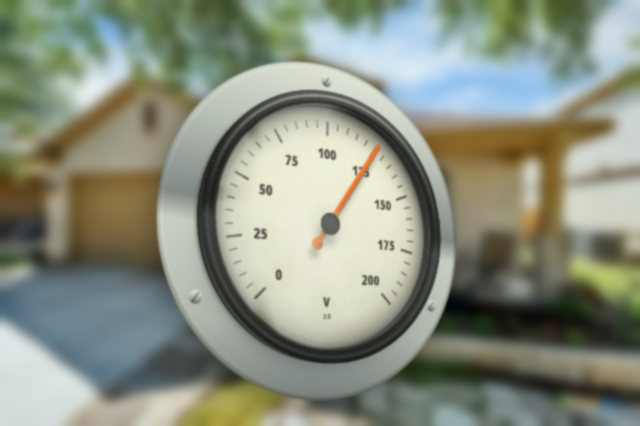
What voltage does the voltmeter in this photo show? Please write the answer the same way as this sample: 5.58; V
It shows 125; V
